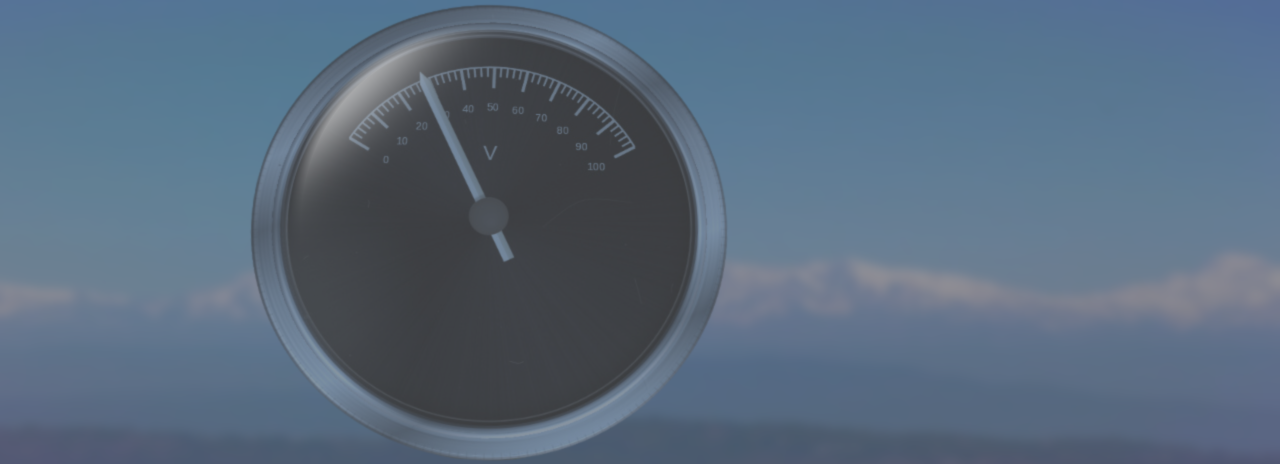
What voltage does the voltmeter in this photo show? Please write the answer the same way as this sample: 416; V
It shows 28; V
